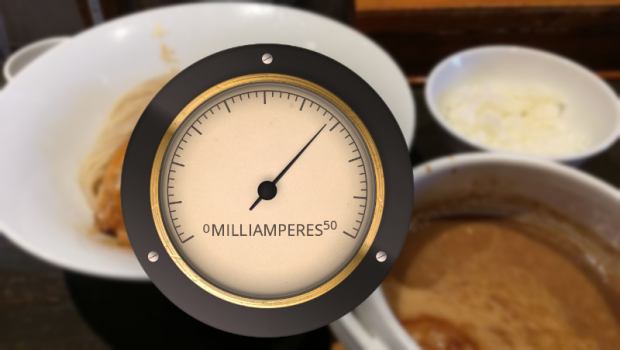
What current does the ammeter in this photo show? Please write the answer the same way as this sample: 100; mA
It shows 34; mA
